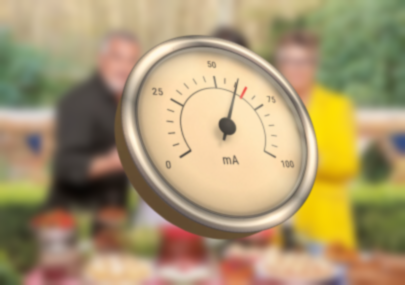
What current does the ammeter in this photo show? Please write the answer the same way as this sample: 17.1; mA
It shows 60; mA
